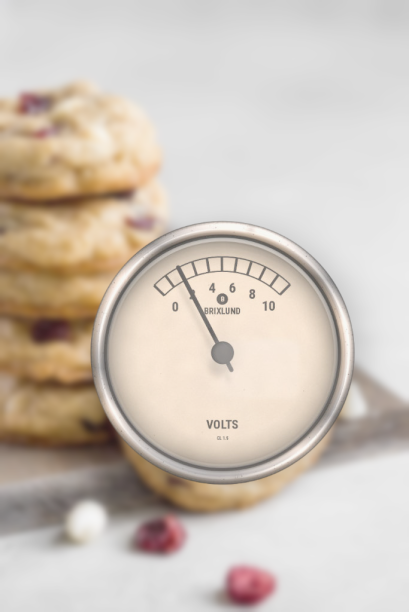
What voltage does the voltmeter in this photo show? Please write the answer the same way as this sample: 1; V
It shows 2; V
